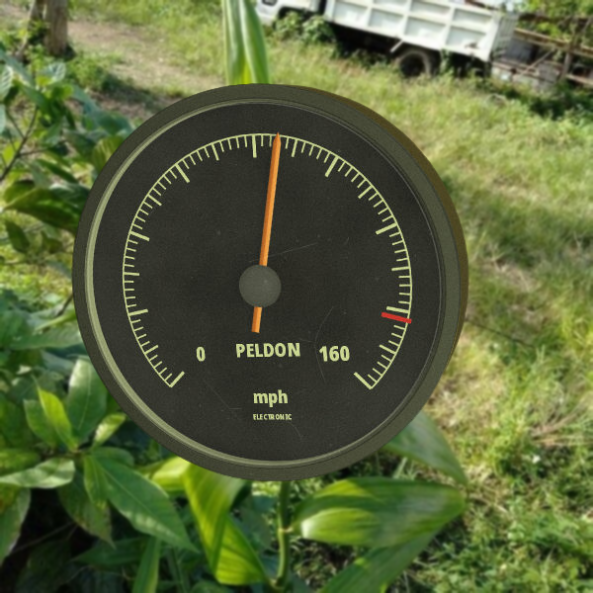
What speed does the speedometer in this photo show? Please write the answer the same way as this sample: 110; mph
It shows 86; mph
